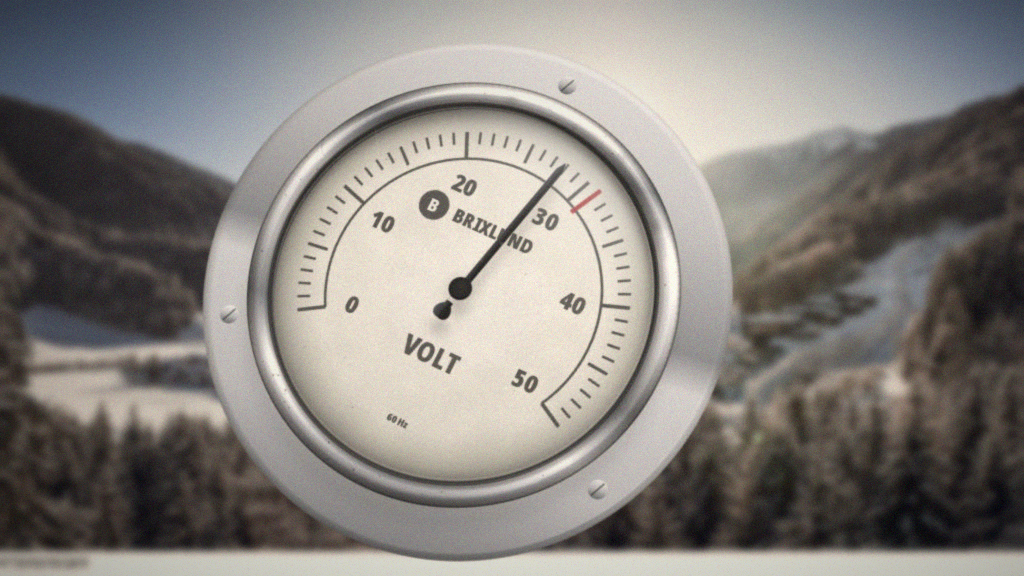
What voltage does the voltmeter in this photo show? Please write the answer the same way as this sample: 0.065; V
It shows 28; V
